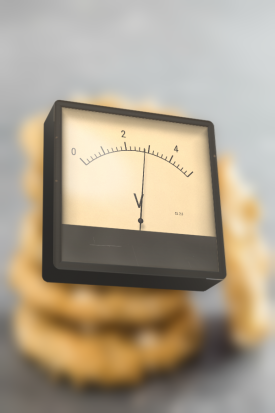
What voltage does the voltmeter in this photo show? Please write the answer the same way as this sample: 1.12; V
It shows 2.8; V
